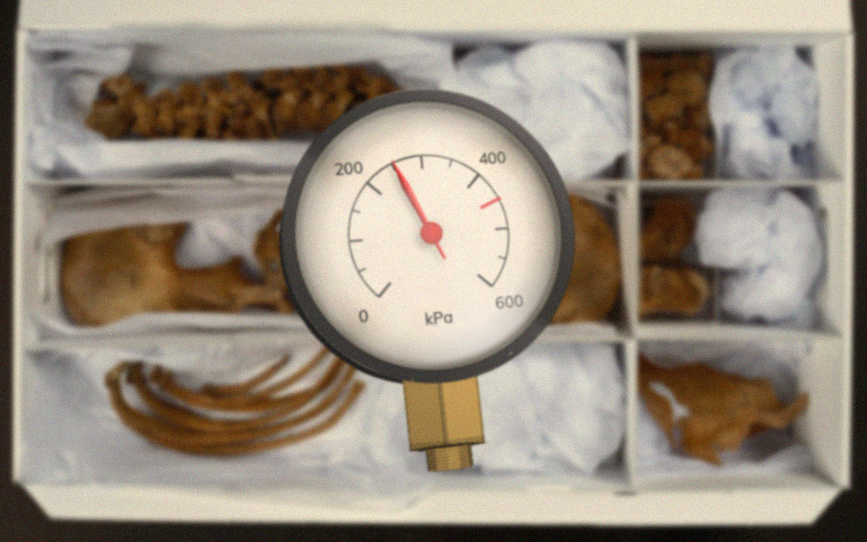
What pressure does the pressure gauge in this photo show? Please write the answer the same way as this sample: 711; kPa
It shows 250; kPa
